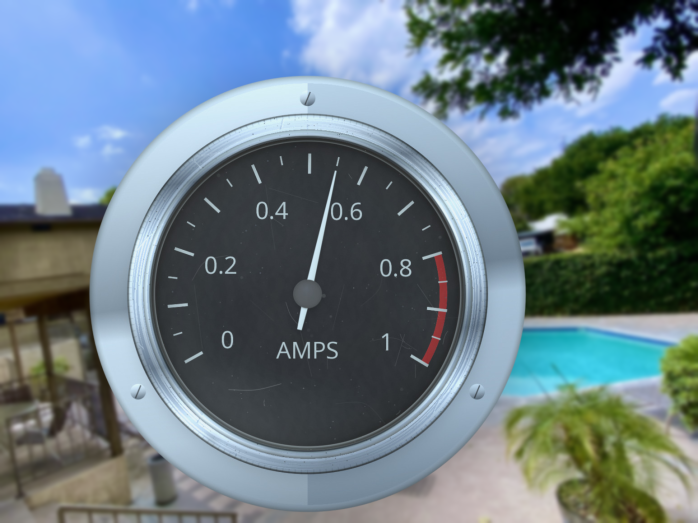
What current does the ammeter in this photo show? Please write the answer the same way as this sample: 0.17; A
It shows 0.55; A
